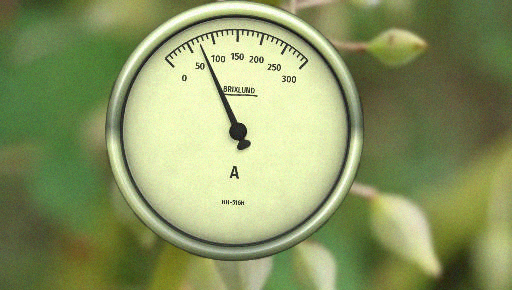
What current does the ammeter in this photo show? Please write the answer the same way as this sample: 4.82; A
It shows 70; A
